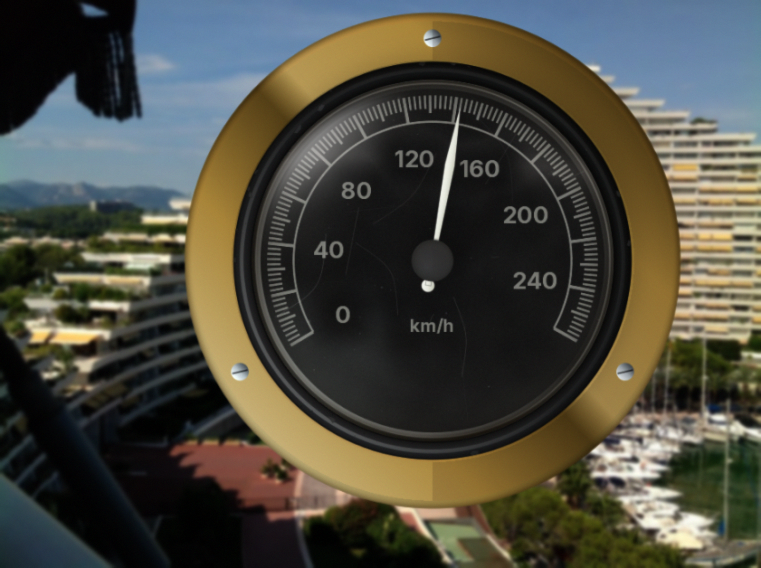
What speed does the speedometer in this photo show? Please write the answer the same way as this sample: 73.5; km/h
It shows 142; km/h
